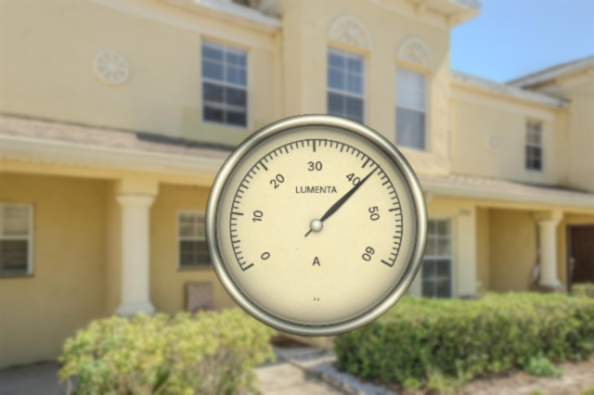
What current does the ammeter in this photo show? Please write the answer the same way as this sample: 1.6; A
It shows 42; A
